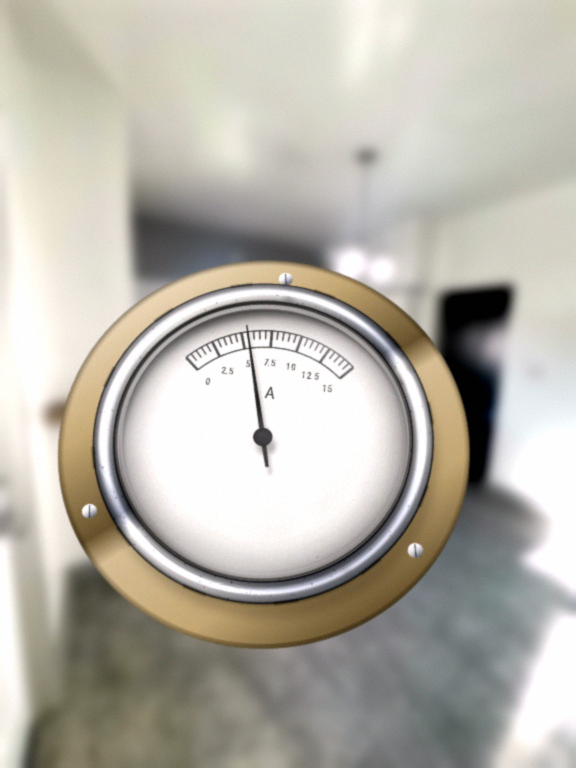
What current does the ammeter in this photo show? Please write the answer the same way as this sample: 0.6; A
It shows 5.5; A
